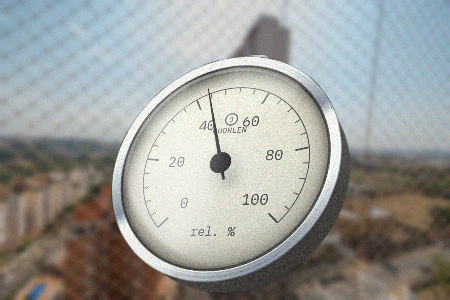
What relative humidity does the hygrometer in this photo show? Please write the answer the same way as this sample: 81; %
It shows 44; %
